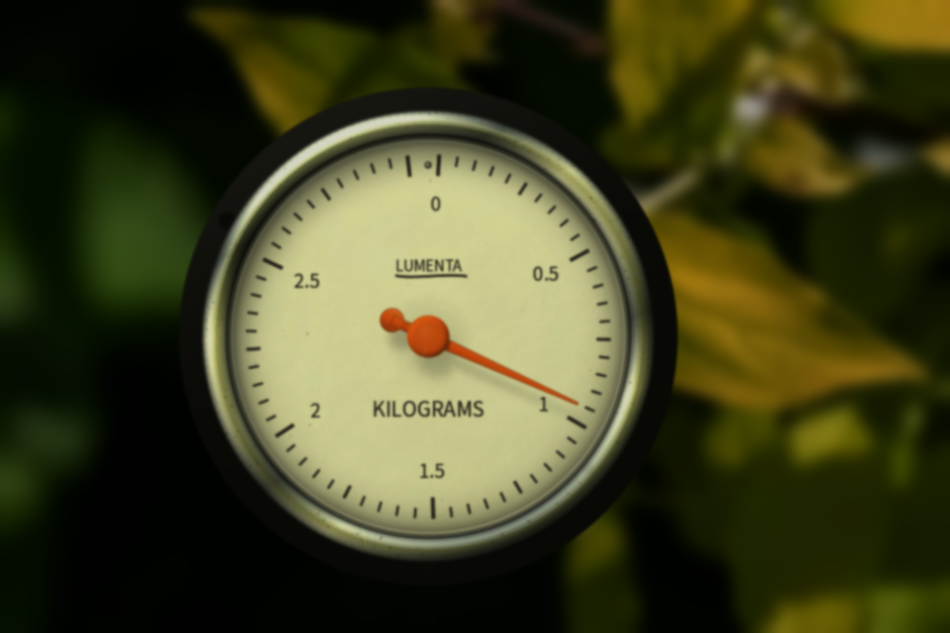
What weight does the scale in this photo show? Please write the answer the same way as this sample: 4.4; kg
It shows 0.95; kg
